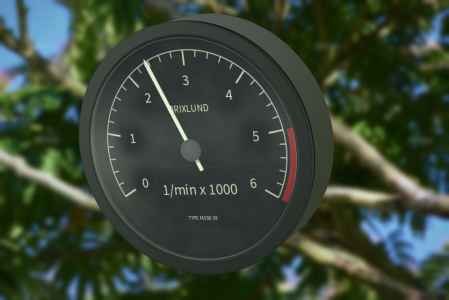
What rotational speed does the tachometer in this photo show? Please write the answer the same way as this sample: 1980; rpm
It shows 2400; rpm
